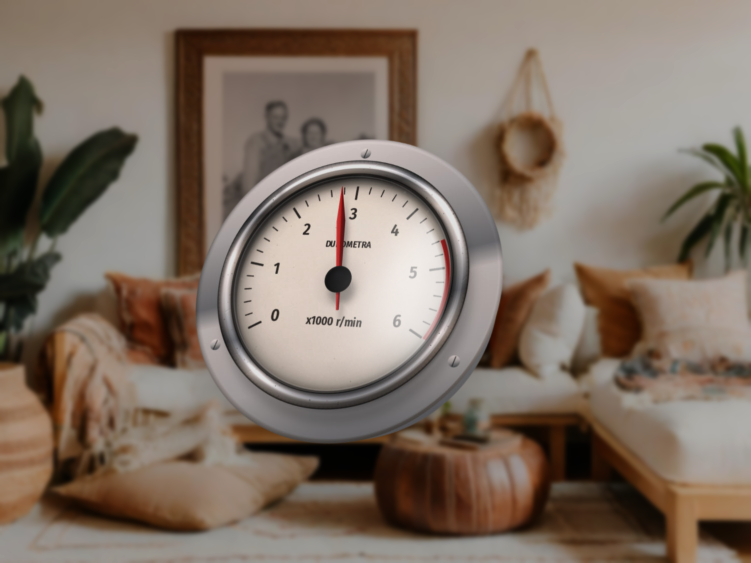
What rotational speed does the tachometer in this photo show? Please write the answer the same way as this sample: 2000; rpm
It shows 2800; rpm
